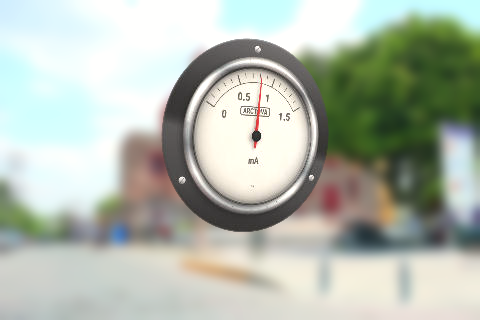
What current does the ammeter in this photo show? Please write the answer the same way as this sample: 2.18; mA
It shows 0.8; mA
